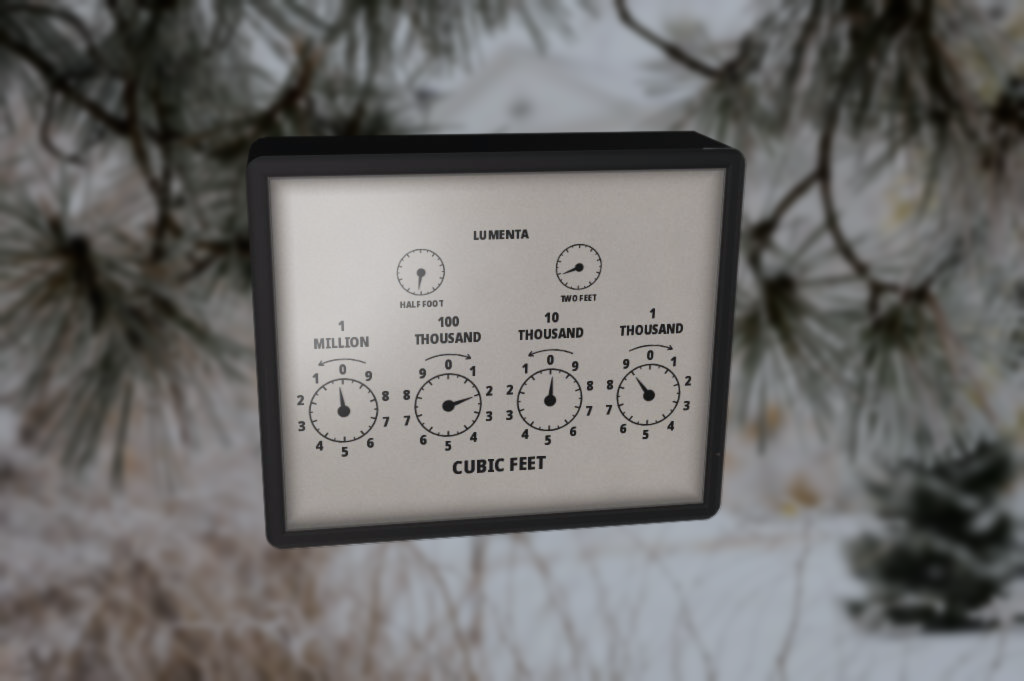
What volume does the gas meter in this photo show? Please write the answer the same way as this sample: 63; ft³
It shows 19900; ft³
